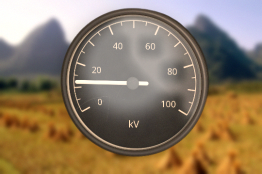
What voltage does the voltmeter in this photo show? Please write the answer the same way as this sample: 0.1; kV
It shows 12.5; kV
